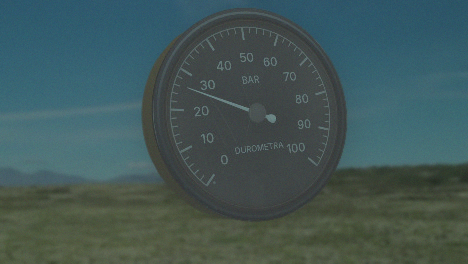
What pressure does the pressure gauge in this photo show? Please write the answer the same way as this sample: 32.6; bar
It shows 26; bar
